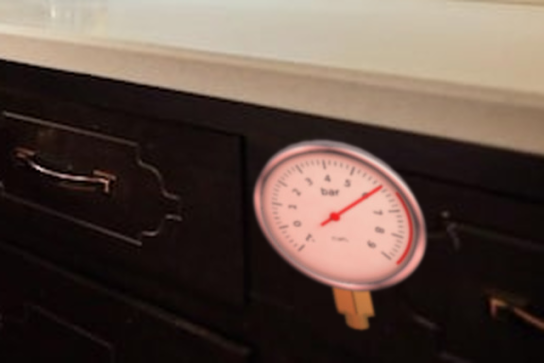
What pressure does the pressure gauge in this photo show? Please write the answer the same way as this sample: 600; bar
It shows 6; bar
